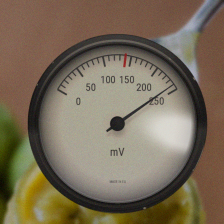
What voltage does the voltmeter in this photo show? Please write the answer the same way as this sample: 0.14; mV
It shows 240; mV
